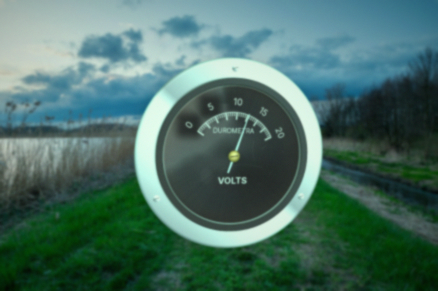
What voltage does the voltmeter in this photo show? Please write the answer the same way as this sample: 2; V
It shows 12.5; V
